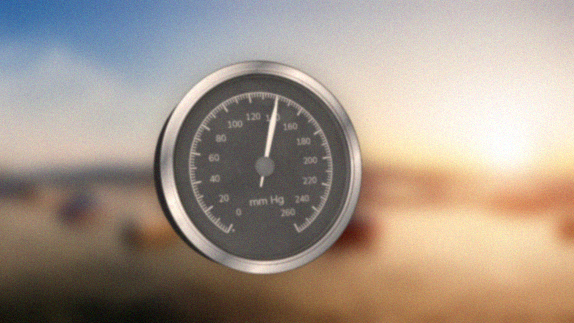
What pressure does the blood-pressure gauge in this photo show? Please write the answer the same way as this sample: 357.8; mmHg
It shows 140; mmHg
